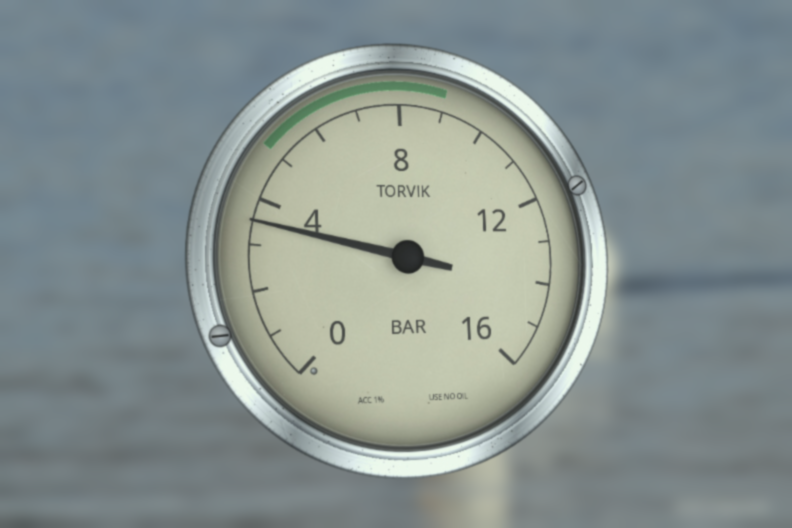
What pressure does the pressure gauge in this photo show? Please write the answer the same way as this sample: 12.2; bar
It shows 3.5; bar
